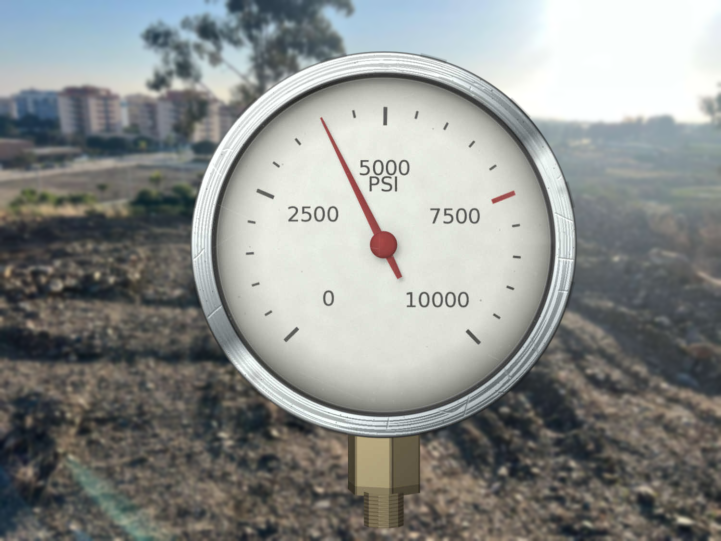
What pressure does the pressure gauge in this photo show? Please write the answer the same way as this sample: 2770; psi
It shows 4000; psi
